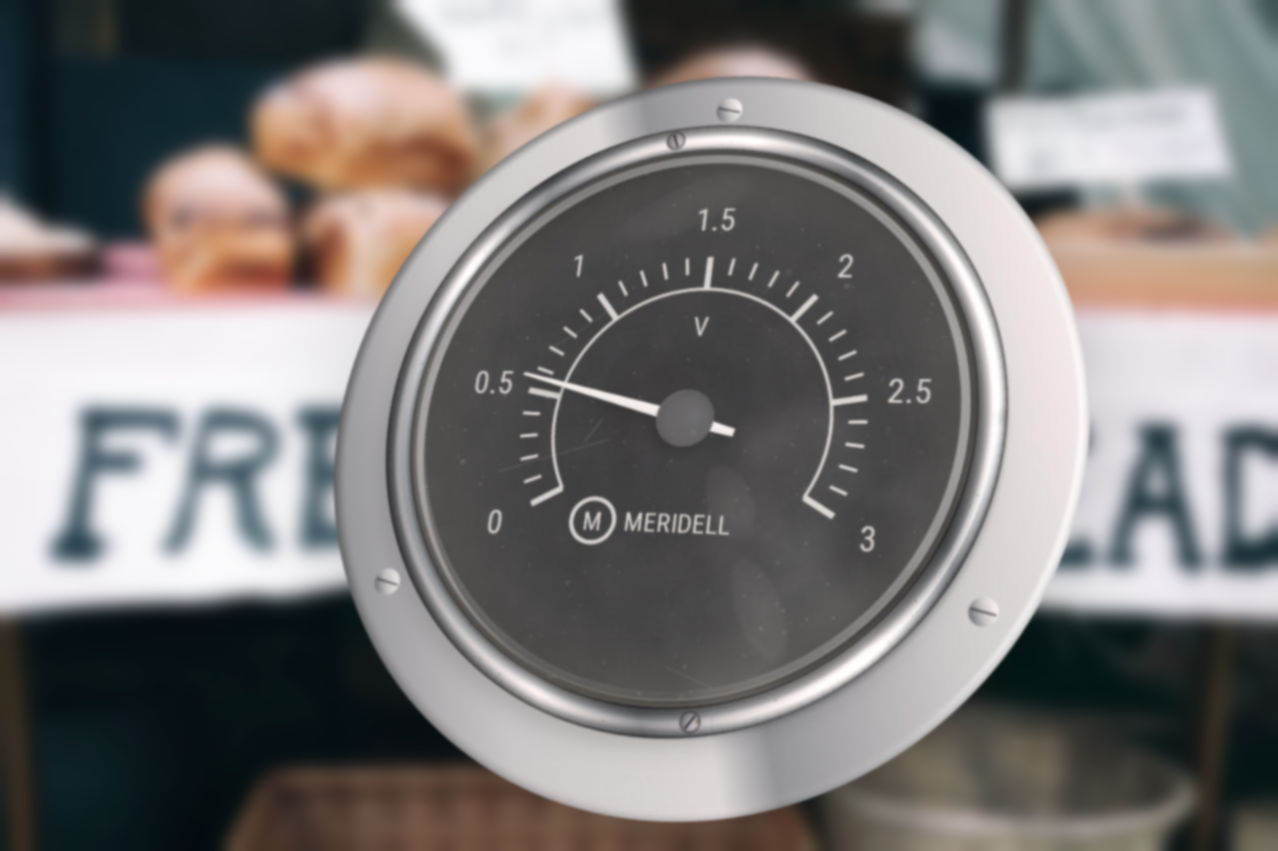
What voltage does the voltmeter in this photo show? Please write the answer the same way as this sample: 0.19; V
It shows 0.55; V
